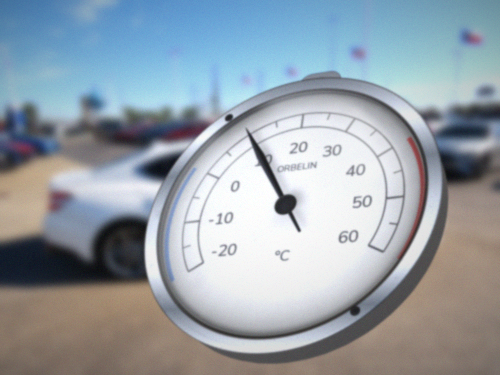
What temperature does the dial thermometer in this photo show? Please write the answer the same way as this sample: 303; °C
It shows 10; °C
